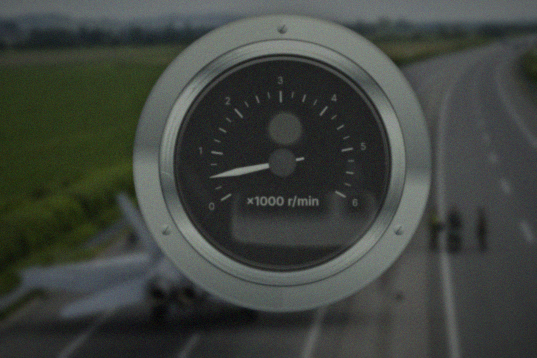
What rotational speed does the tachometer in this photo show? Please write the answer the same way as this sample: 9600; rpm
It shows 500; rpm
